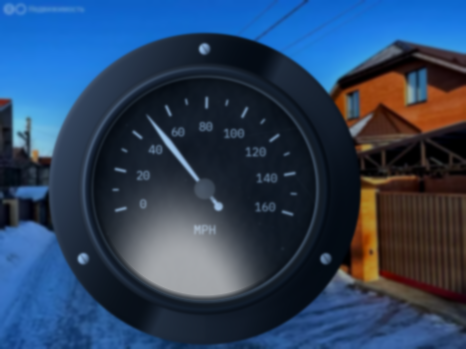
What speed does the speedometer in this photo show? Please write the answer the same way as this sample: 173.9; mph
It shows 50; mph
